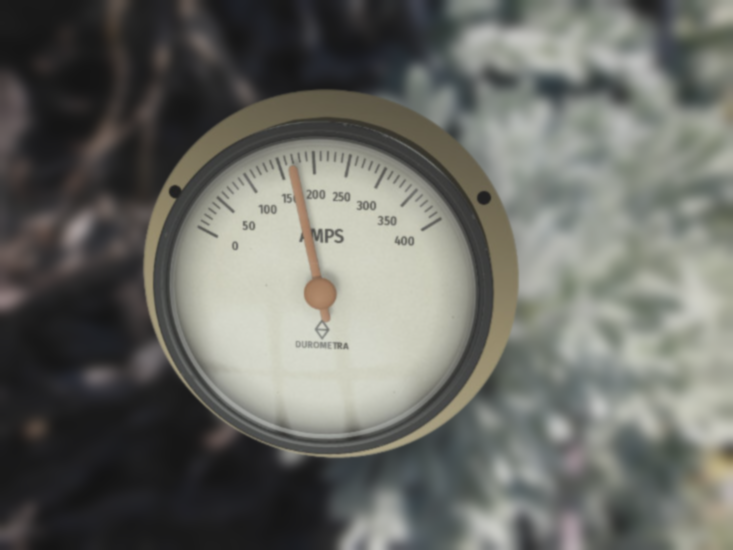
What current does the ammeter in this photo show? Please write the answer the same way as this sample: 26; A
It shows 170; A
